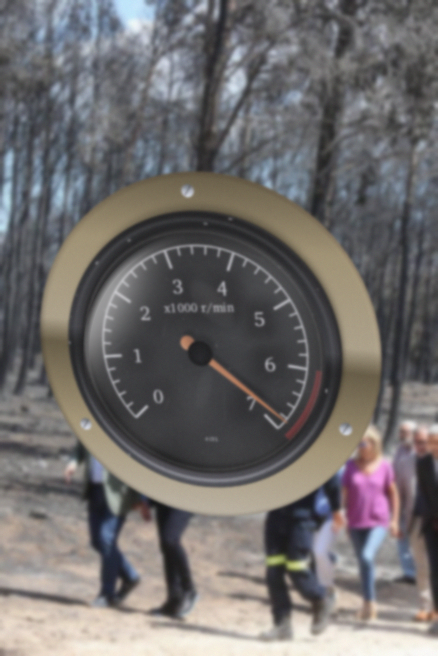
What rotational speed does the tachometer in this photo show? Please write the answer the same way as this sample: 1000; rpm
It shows 6800; rpm
